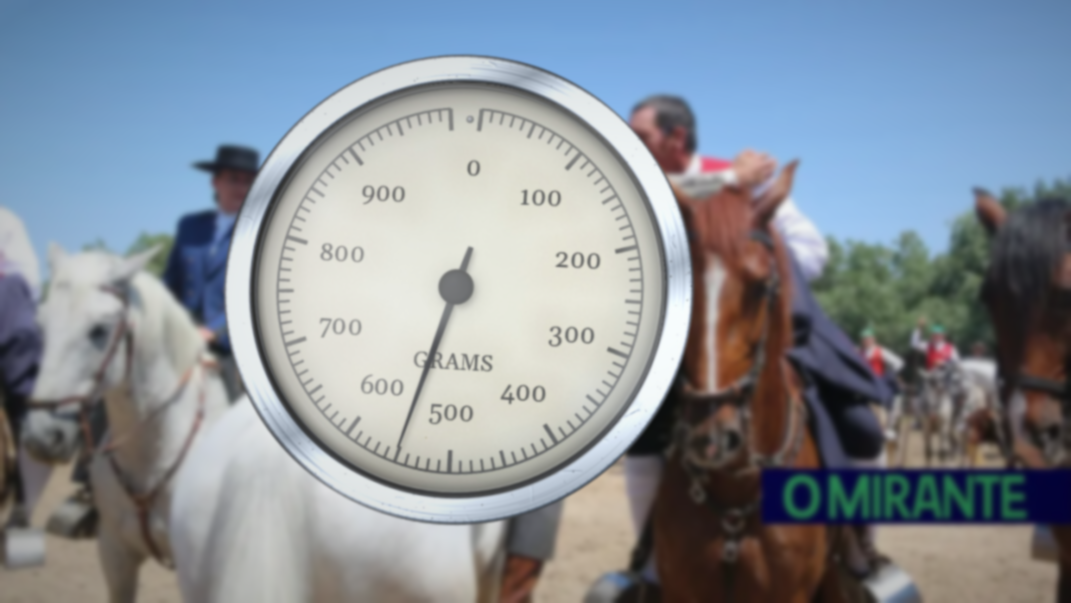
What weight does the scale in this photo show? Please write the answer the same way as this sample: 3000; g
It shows 550; g
